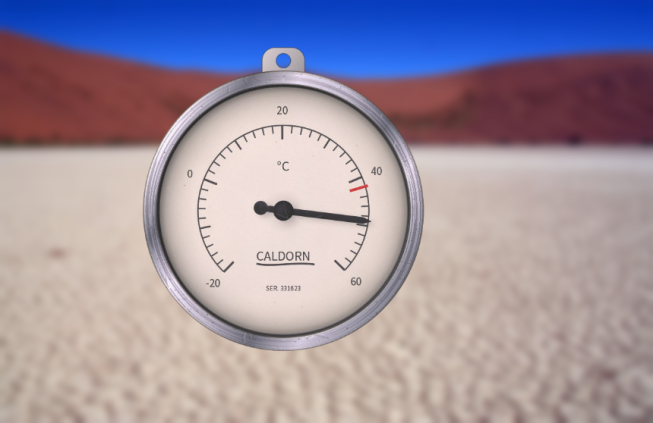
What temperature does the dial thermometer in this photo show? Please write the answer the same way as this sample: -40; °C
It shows 49; °C
